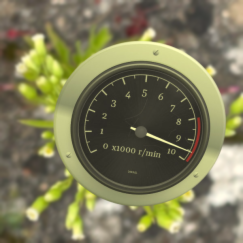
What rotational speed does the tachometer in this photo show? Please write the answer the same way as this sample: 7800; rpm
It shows 9500; rpm
